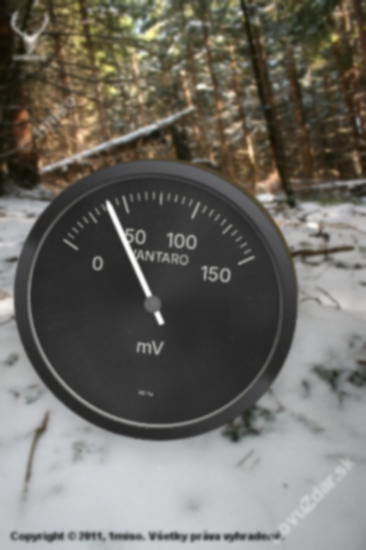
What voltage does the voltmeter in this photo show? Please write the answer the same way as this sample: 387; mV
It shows 40; mV
